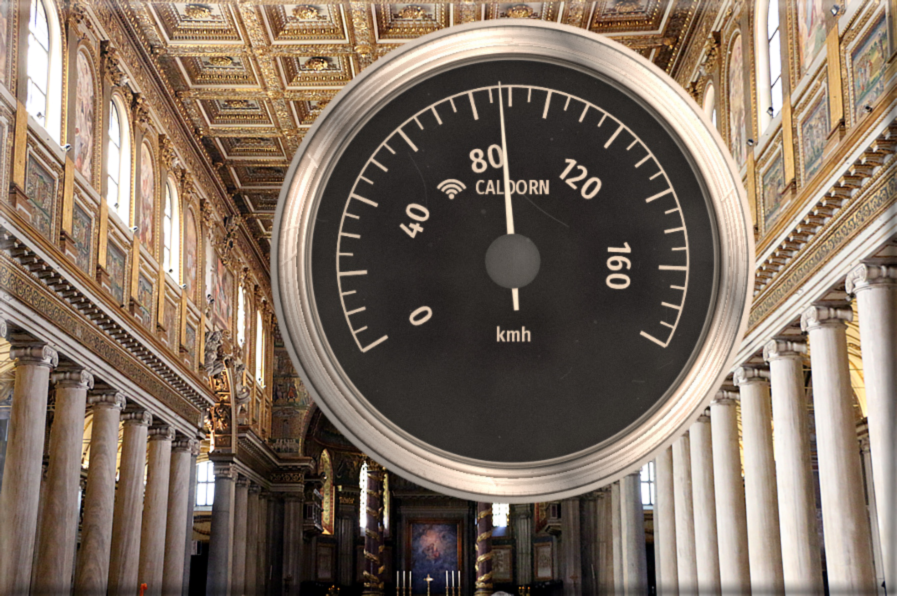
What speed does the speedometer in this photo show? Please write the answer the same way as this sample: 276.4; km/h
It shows 87.5; km/h
